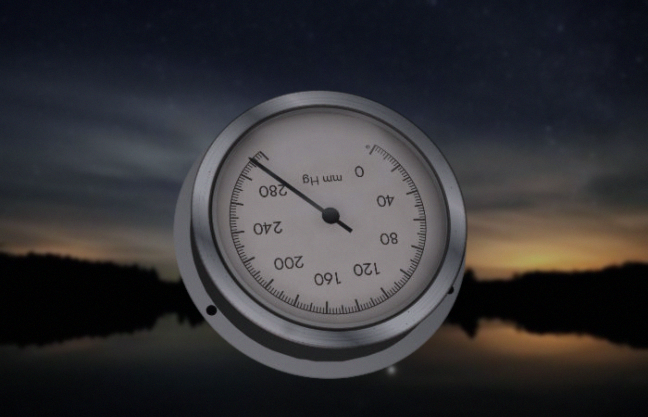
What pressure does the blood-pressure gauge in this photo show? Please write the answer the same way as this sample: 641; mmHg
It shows 290; mmHg
